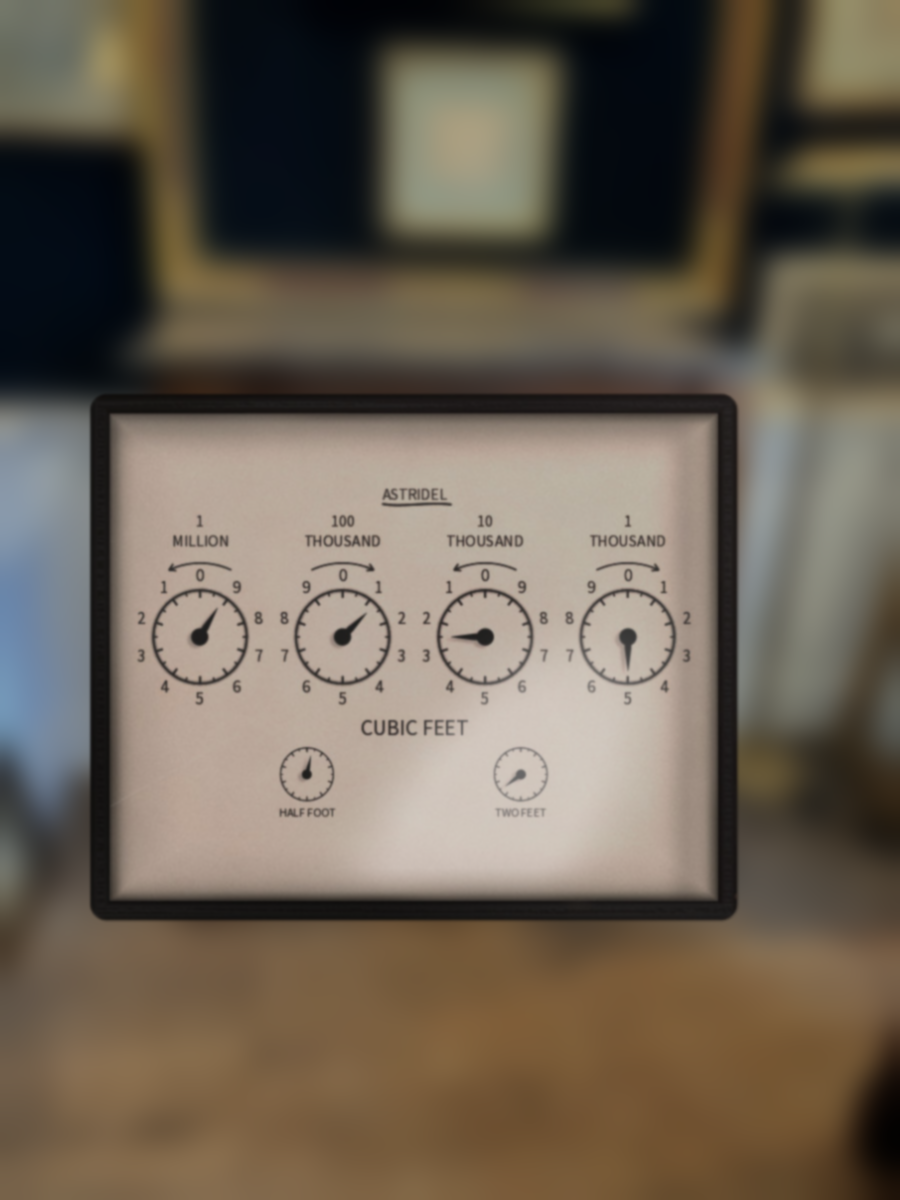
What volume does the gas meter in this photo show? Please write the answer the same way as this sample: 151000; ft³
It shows 912500; ft³
